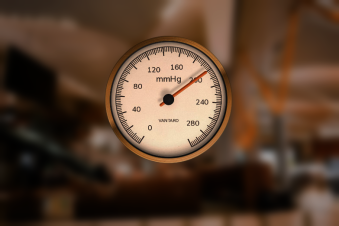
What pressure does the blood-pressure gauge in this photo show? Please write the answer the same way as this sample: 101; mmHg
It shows 200; mmHg
